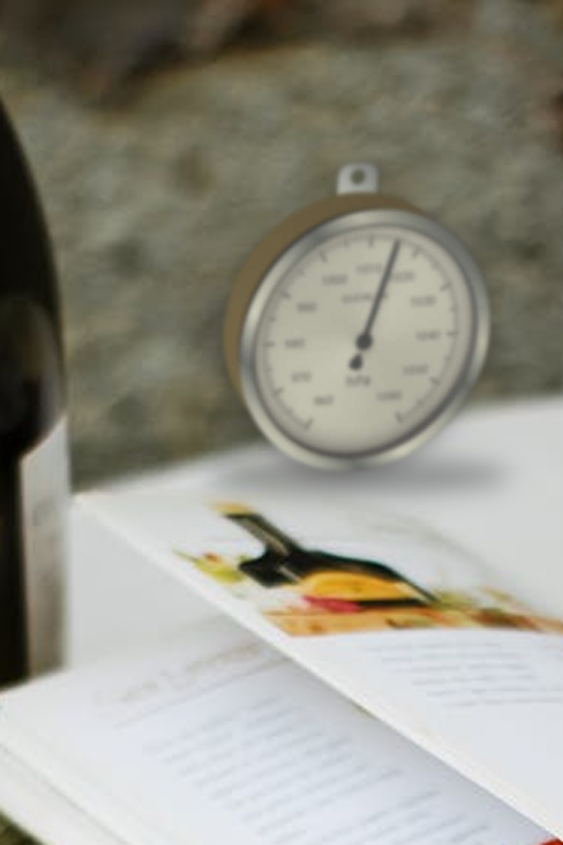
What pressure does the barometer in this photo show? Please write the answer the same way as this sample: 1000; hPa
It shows 1015; hPa
